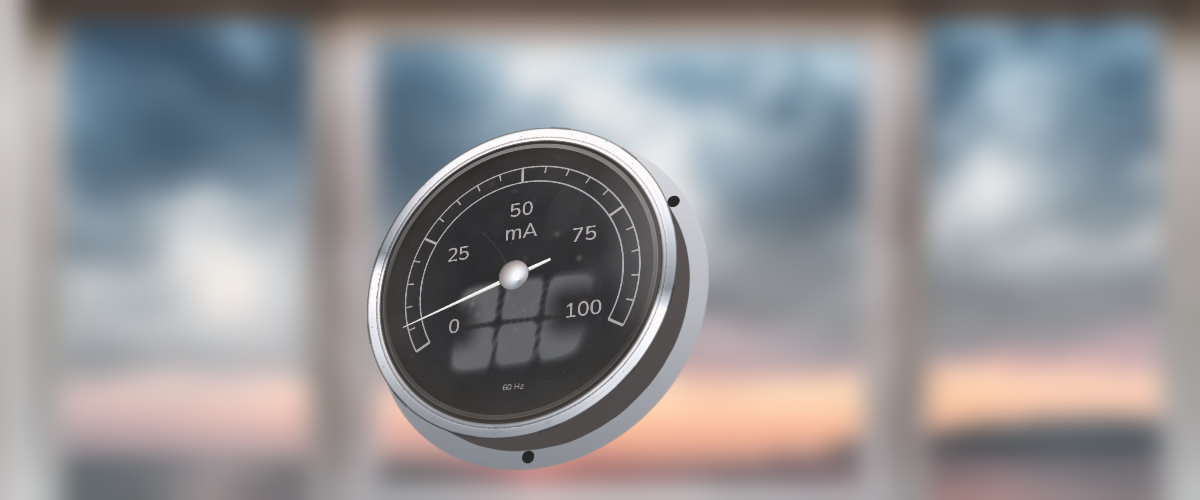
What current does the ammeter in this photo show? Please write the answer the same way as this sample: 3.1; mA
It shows 5; mA
